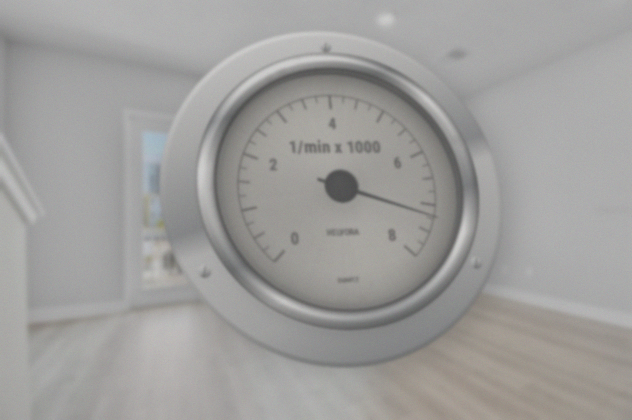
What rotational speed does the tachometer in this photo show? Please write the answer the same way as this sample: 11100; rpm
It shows 7250; rpm
